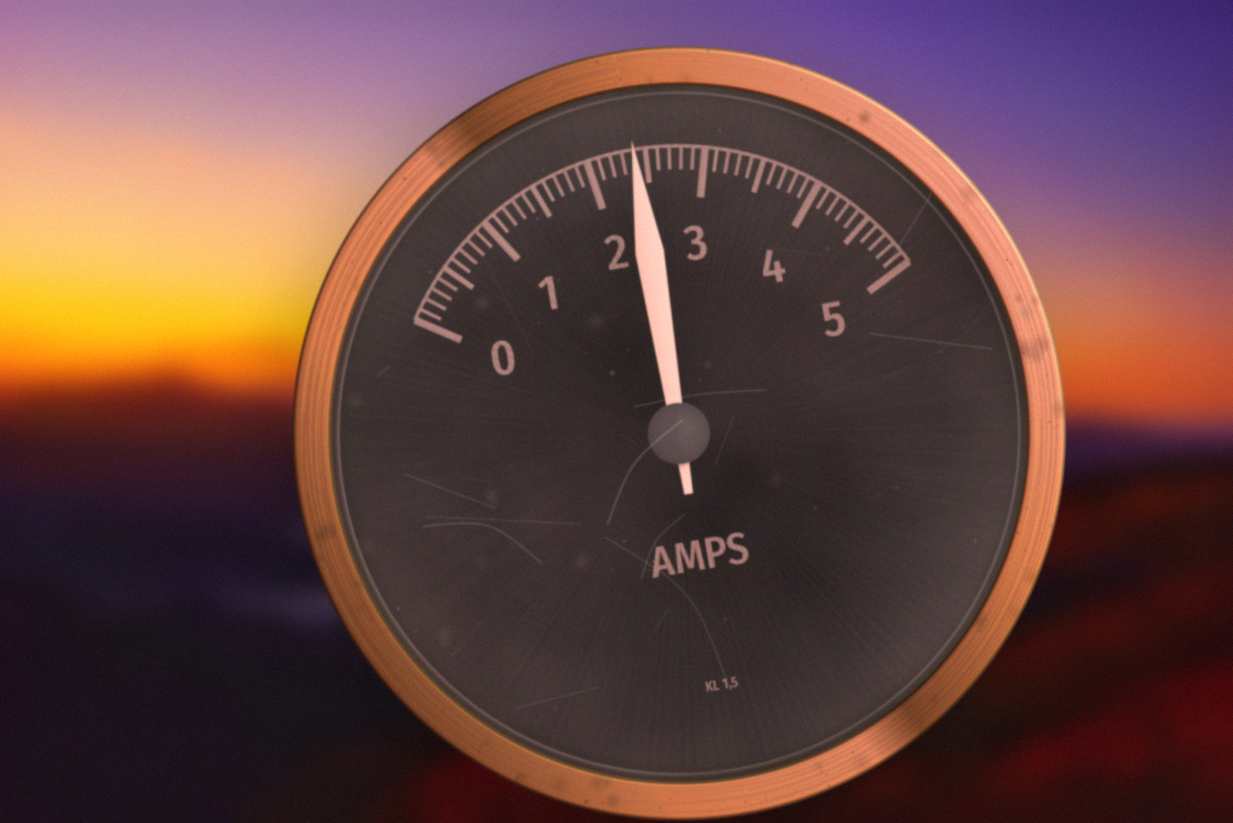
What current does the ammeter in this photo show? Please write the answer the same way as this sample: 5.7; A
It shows 2.4; A
